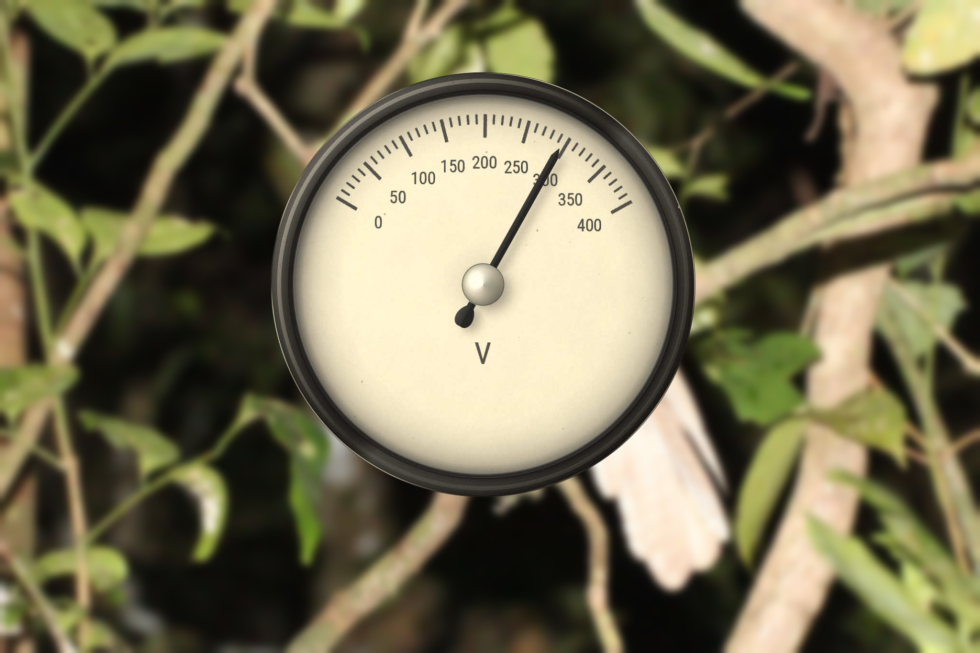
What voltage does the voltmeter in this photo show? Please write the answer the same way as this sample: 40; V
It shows 295; V
